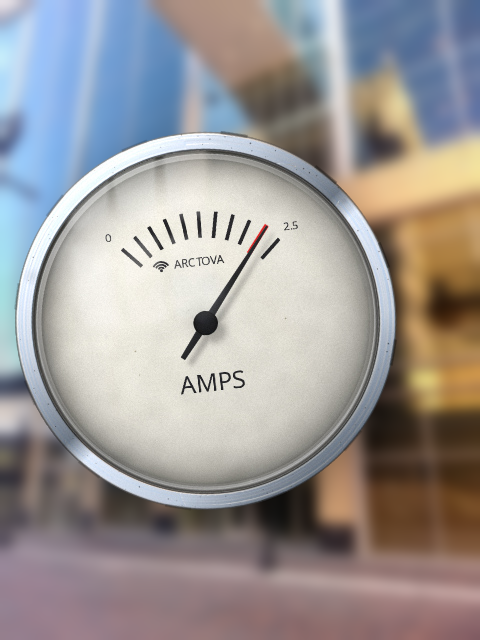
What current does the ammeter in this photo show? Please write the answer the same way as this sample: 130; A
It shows 2.25; A
